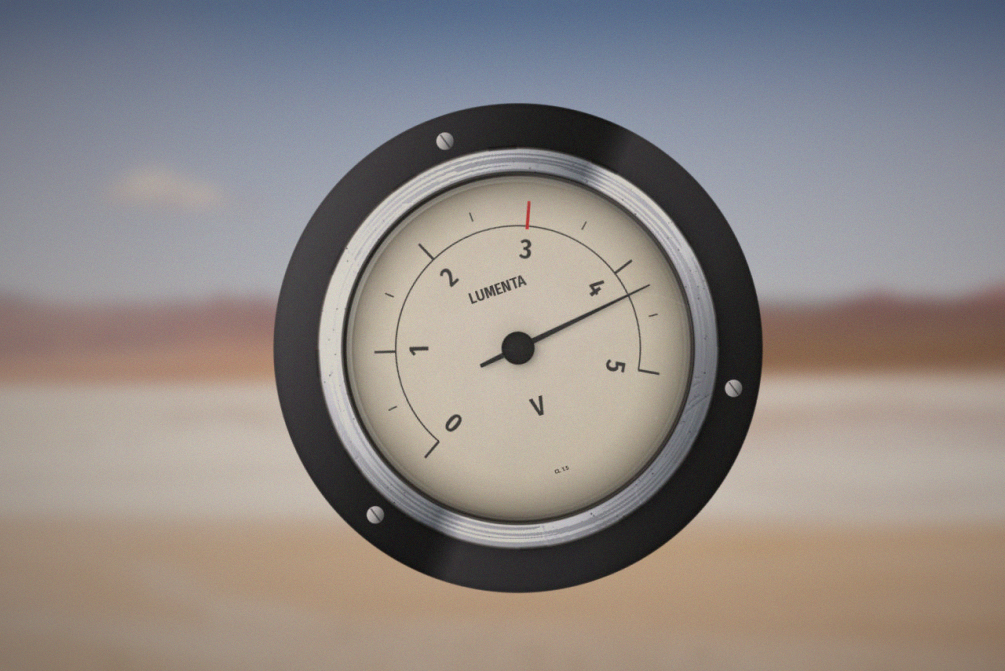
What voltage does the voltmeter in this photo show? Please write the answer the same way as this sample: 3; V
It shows 4.25; V
